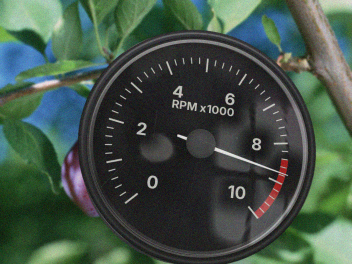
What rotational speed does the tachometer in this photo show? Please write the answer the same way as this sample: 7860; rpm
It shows 8800; rpm
